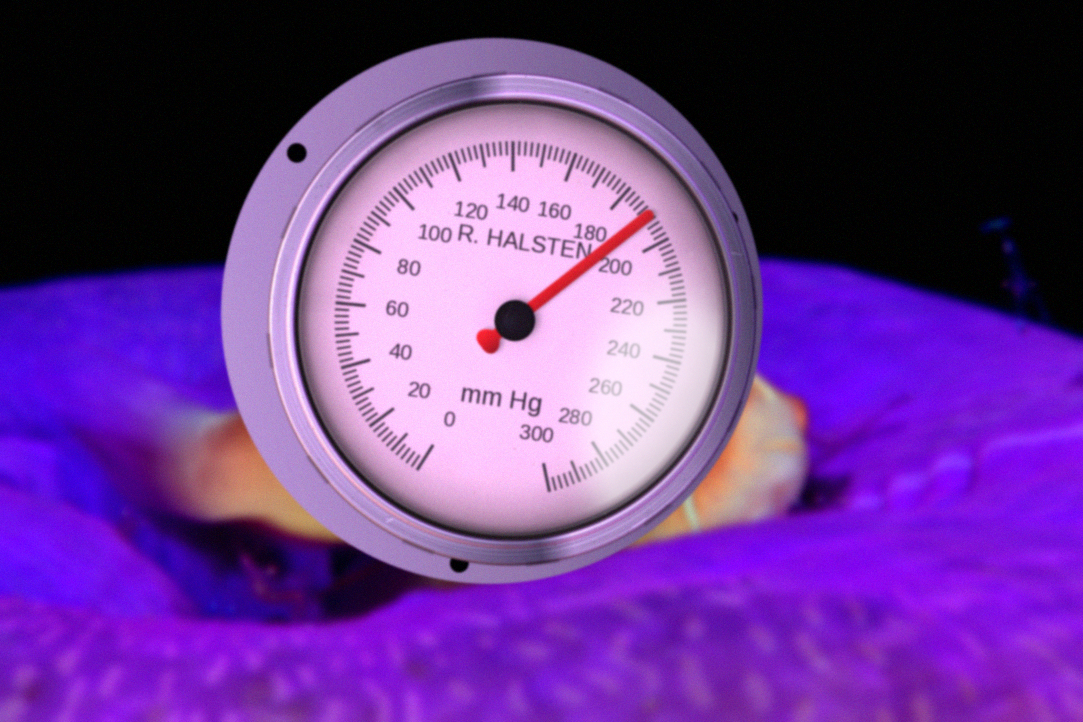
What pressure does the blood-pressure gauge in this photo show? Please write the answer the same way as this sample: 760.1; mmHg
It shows 190; mmHg
